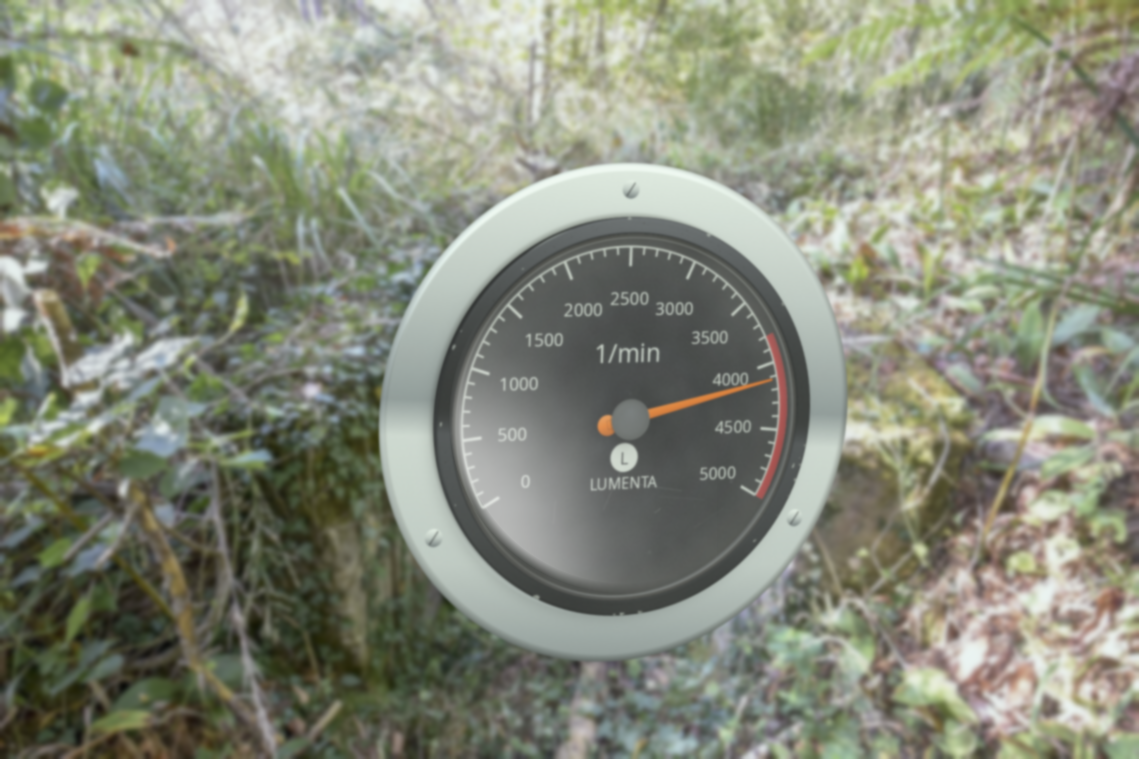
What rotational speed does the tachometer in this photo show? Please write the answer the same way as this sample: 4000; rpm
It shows 4100; rpm
